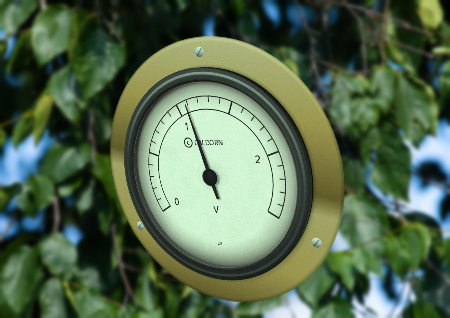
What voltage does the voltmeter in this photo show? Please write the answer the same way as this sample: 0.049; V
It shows 1.1; V
